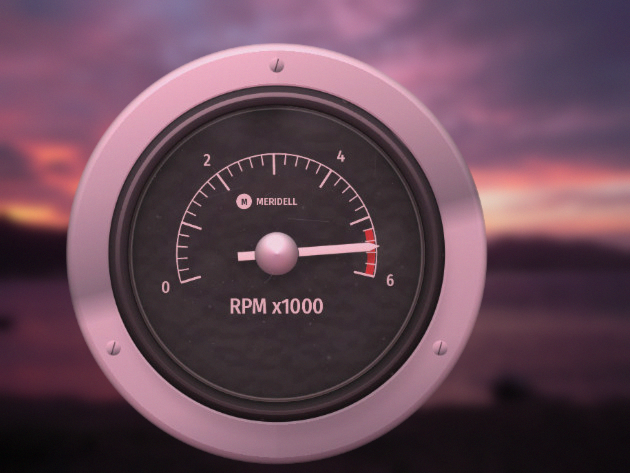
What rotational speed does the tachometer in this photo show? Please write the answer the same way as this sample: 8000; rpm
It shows 5500; rpm
